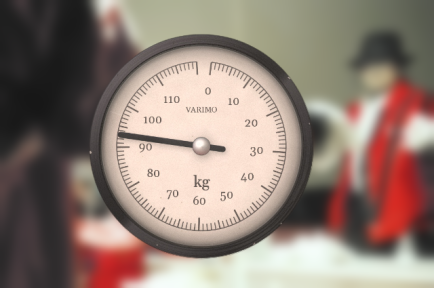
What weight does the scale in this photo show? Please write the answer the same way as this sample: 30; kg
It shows 93; kg
